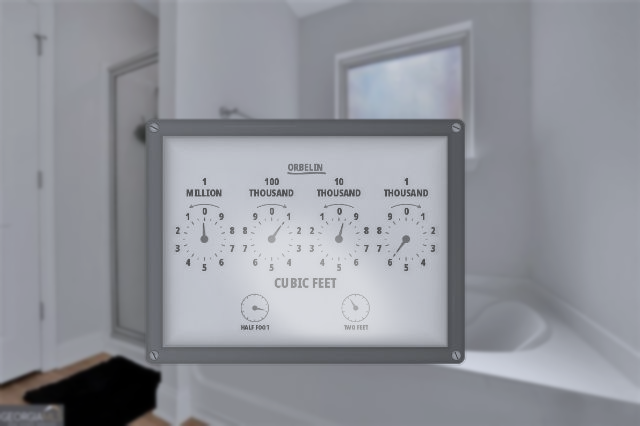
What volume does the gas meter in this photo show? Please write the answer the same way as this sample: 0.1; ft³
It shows 9600; ft³
